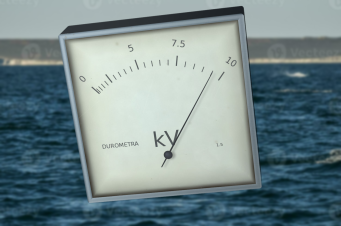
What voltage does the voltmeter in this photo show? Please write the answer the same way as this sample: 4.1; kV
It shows 9.5; kV
